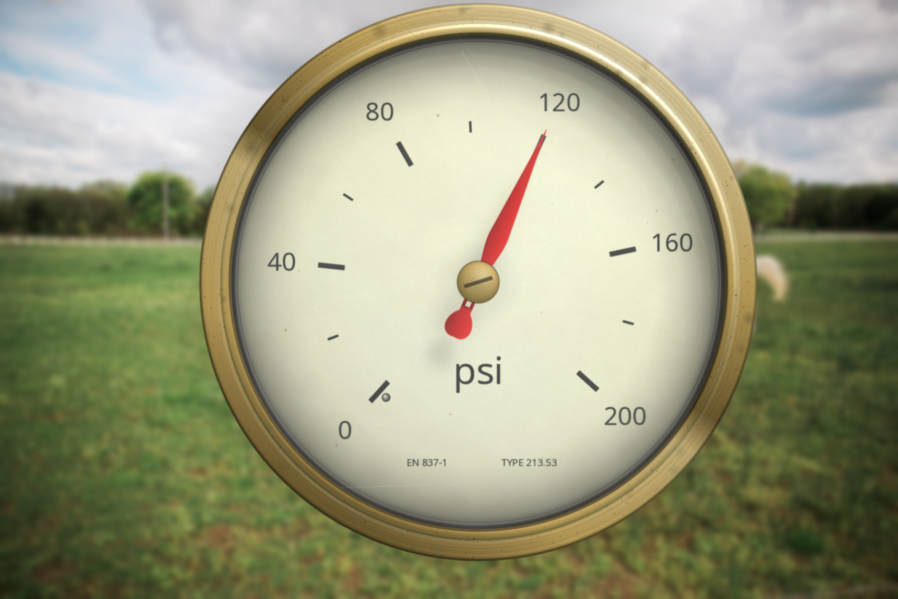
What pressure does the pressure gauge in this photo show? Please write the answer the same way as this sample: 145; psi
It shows 120; psi
